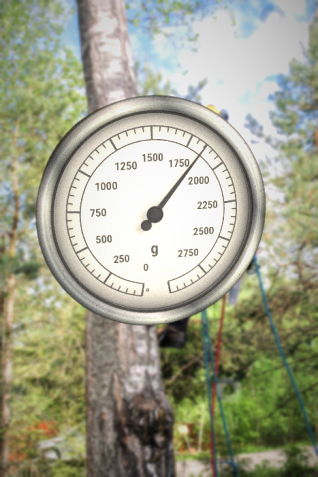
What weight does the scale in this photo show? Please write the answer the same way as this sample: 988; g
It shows 1850; g
